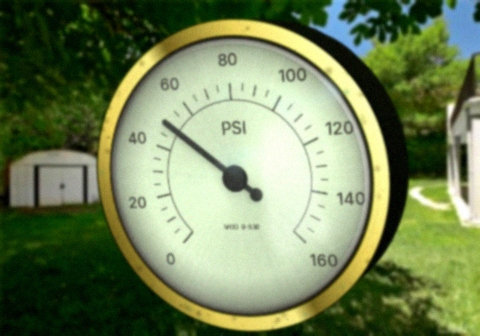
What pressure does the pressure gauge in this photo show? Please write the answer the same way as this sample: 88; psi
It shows 50; psi
